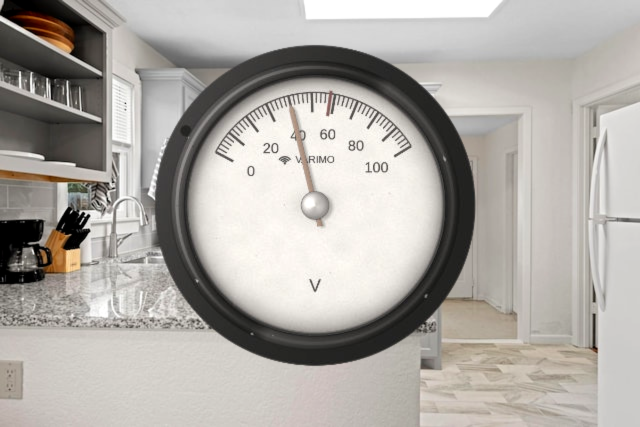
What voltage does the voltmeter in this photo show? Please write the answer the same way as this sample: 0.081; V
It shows 40; V
